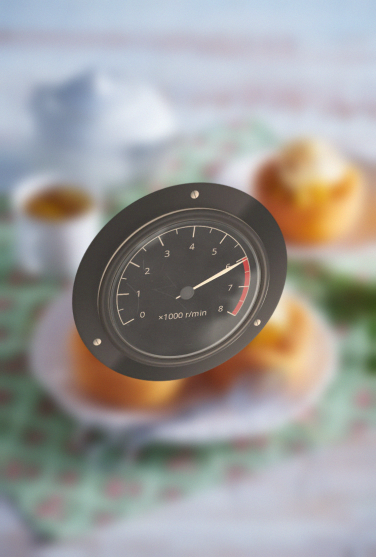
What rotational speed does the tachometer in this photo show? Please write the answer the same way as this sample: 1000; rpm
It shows 6000; rpm
